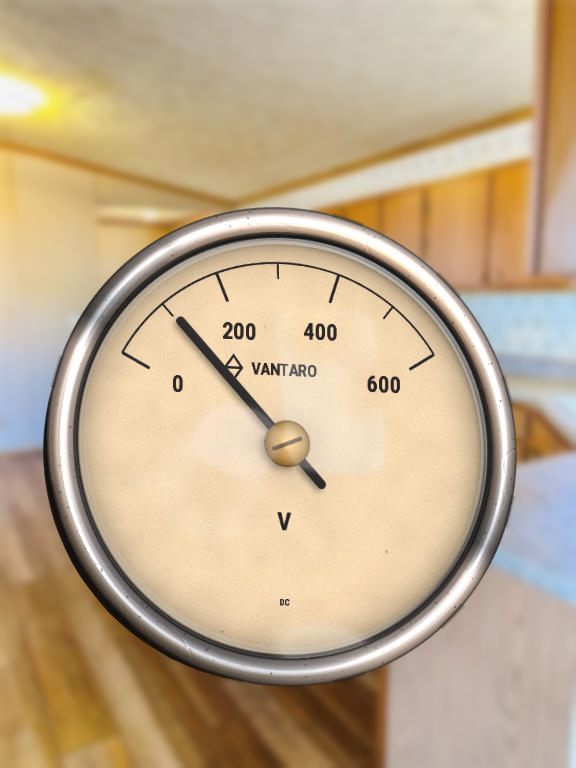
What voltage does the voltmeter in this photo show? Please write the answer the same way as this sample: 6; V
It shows 100; V
